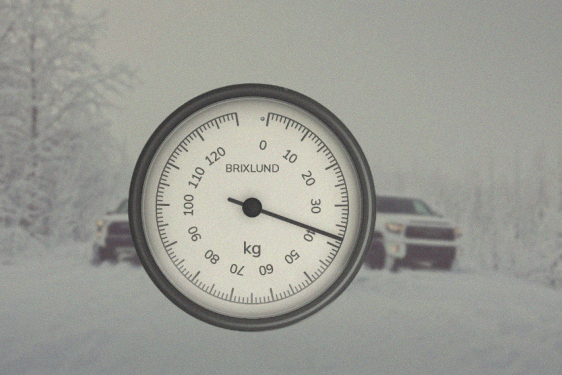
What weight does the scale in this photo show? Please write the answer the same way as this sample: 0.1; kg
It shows 38; kg
